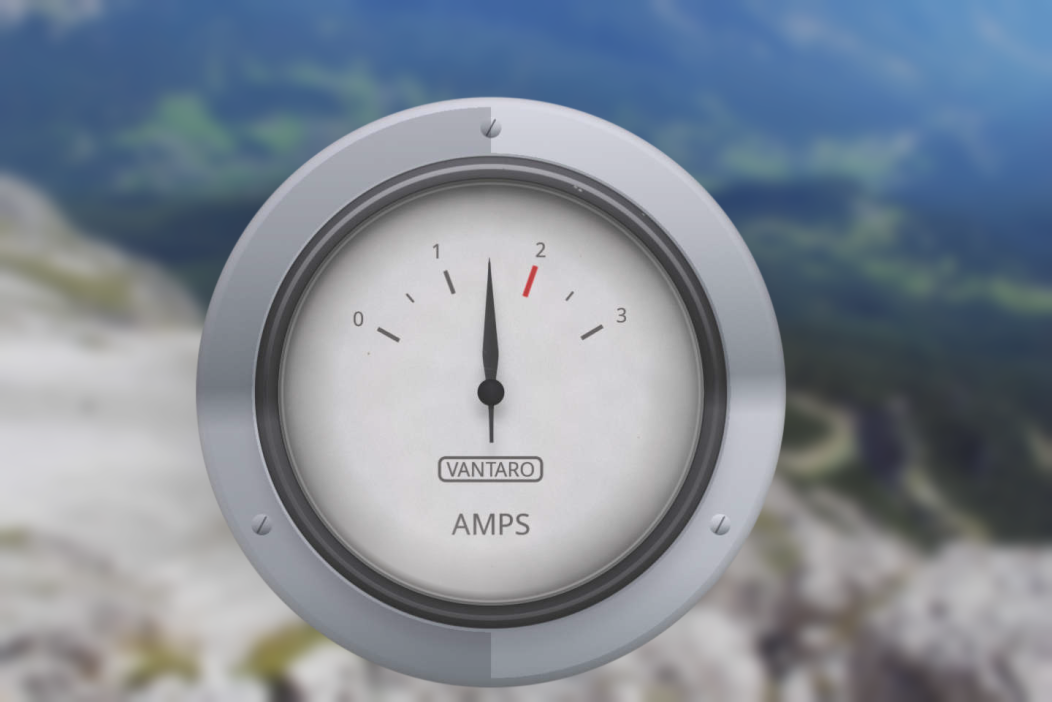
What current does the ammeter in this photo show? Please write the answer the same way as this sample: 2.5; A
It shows 1.5; A
